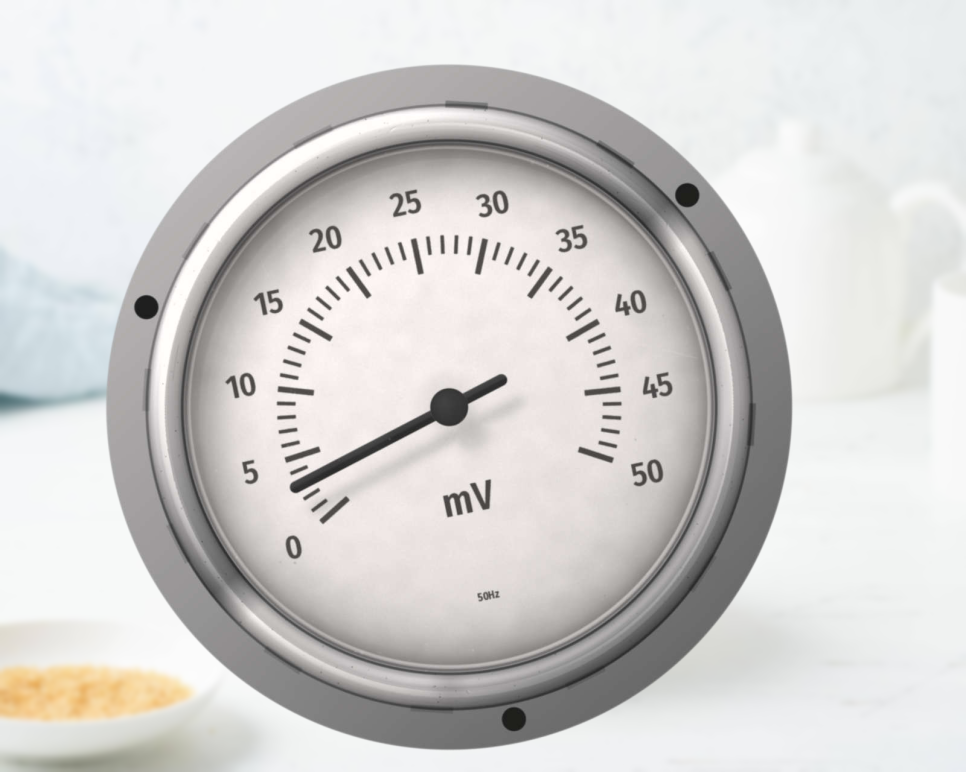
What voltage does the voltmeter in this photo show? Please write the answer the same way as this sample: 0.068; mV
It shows 3; mV
